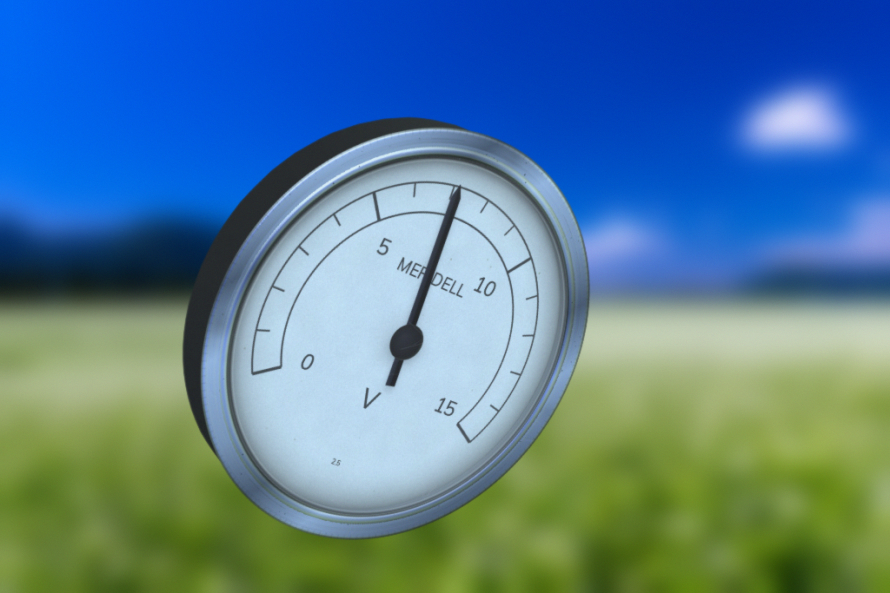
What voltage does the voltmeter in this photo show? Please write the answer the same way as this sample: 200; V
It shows 7; V
